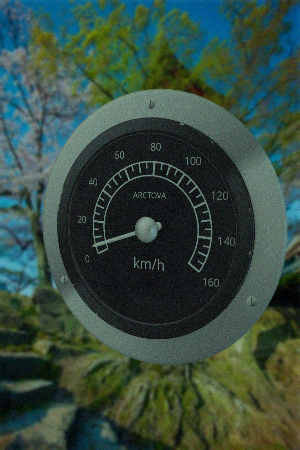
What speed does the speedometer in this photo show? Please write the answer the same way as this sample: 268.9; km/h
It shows 5; km/h
